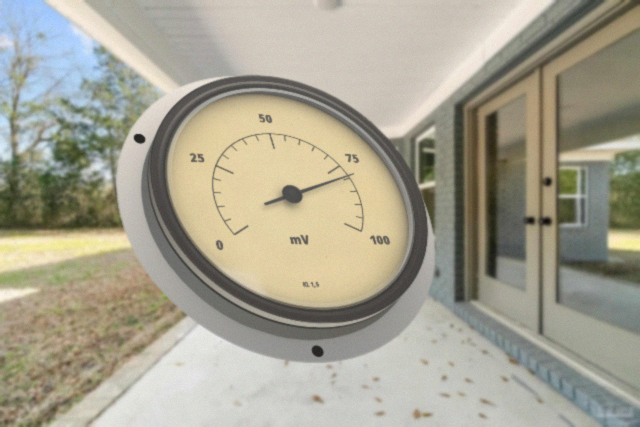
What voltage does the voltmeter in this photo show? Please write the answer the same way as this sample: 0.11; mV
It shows 80; mV
